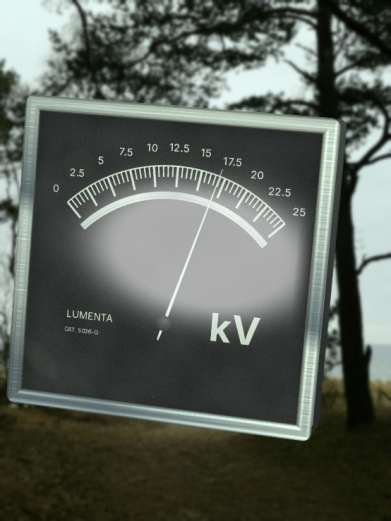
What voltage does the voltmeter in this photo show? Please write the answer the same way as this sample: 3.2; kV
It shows 17; kV
